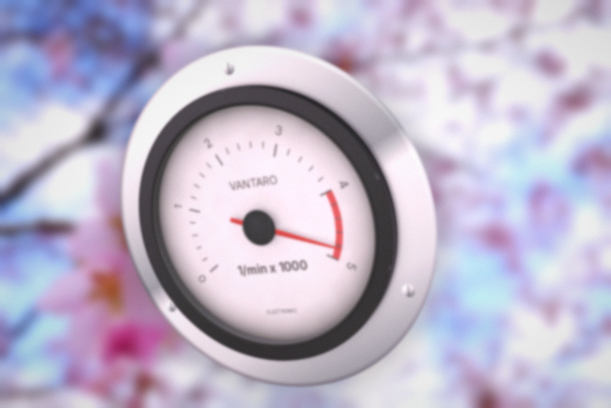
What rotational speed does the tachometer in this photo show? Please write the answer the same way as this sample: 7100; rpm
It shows 4800; rpm
